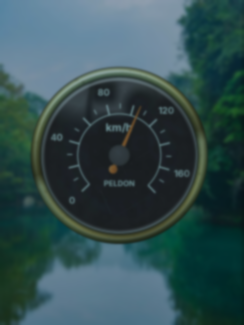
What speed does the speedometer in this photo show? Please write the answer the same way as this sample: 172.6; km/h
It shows 105; km/h
